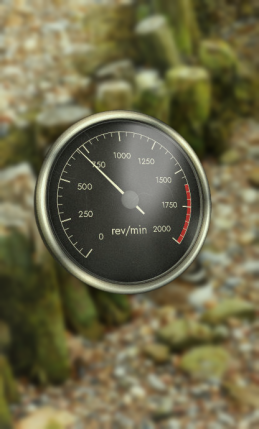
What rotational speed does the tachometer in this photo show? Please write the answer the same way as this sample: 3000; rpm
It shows 700; rpm
